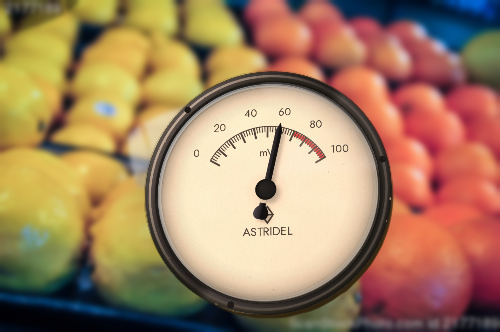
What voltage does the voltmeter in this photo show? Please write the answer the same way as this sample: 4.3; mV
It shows 60; mV
